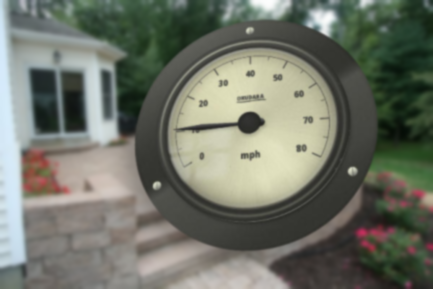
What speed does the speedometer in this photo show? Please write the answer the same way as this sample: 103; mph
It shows 10; mph
